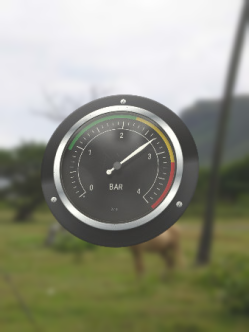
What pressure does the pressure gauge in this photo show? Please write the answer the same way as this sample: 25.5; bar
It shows 2.7; bar
